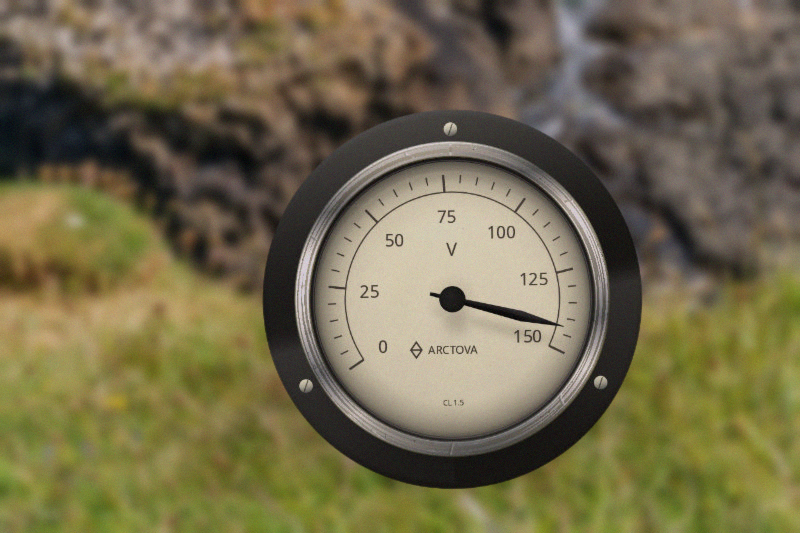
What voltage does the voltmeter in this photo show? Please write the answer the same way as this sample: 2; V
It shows 142.5; V
